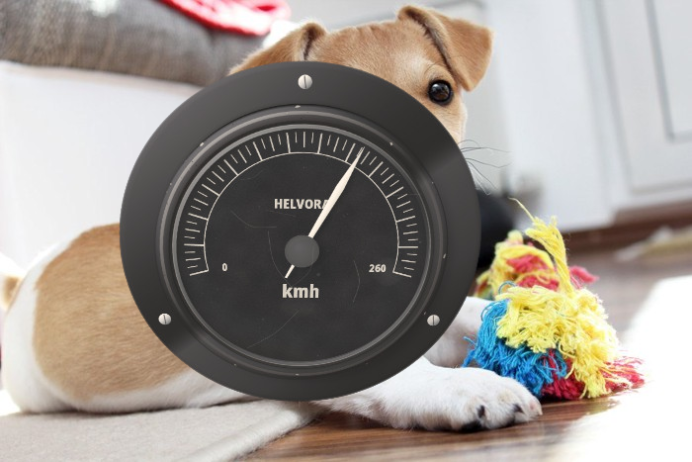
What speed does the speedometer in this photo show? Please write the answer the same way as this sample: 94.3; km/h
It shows 165; km/h
